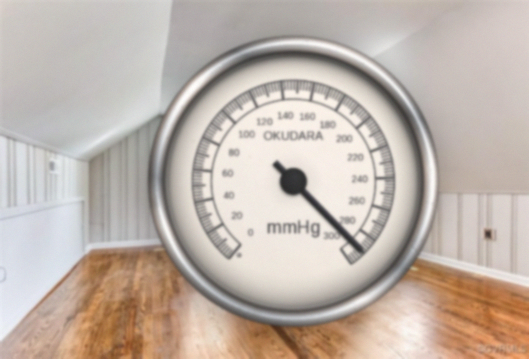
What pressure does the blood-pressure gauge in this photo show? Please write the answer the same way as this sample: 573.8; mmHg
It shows 290; mmHg
